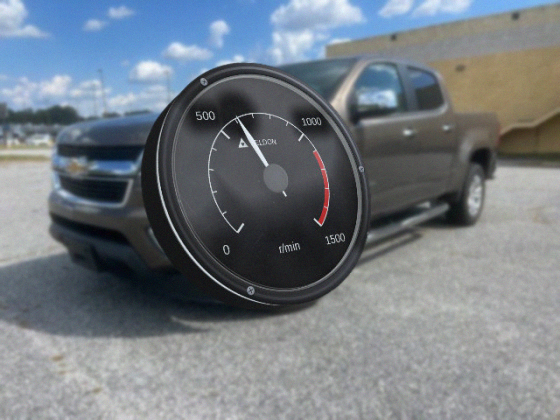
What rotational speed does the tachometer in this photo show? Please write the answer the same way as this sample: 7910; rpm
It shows 600; rpm
